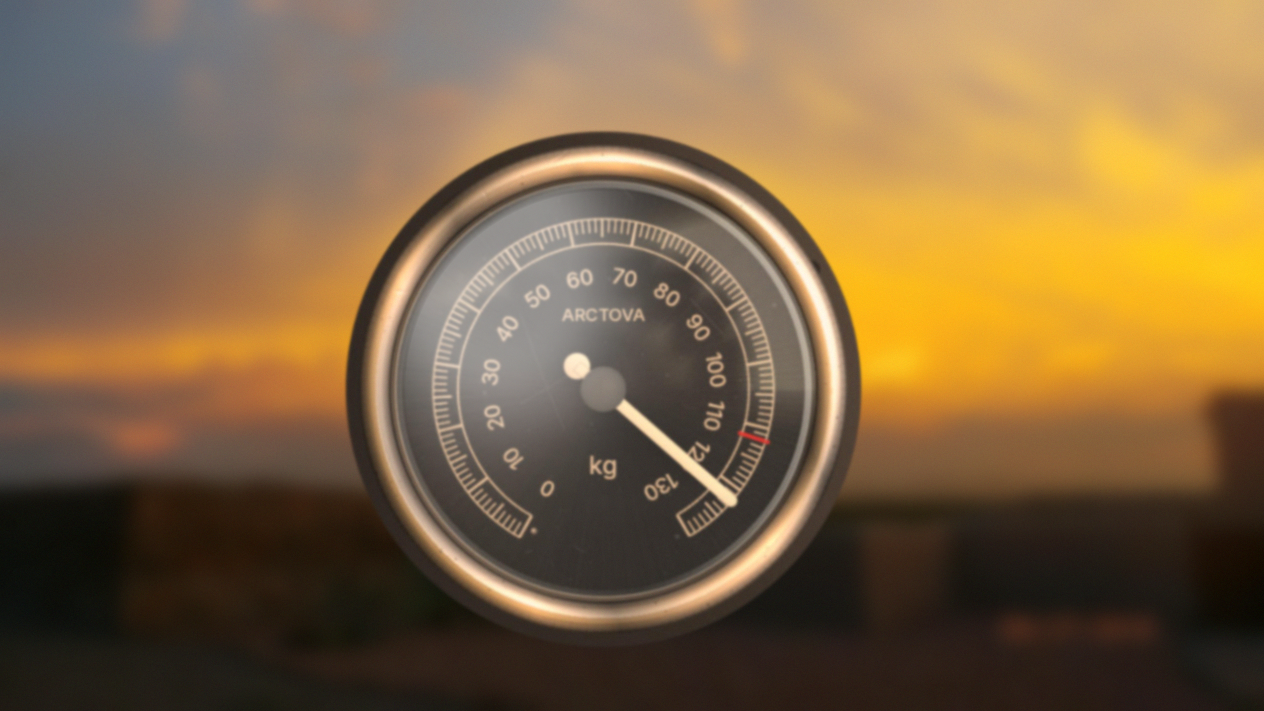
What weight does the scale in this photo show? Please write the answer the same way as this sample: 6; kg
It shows 122; kg
